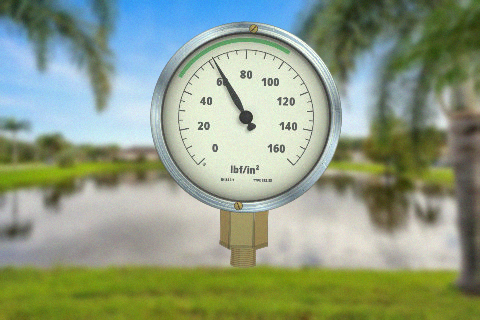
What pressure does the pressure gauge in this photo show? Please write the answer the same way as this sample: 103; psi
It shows 62.5; psi
